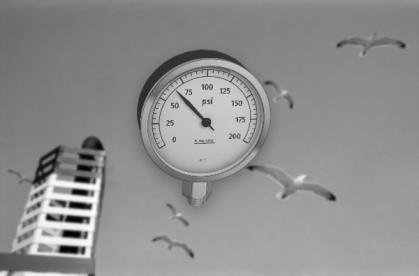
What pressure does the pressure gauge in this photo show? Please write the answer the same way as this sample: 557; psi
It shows 65; psi
